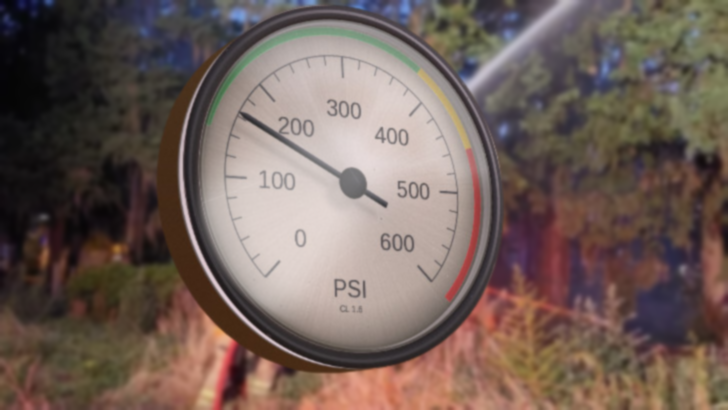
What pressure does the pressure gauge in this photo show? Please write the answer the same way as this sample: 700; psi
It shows 160; psi
